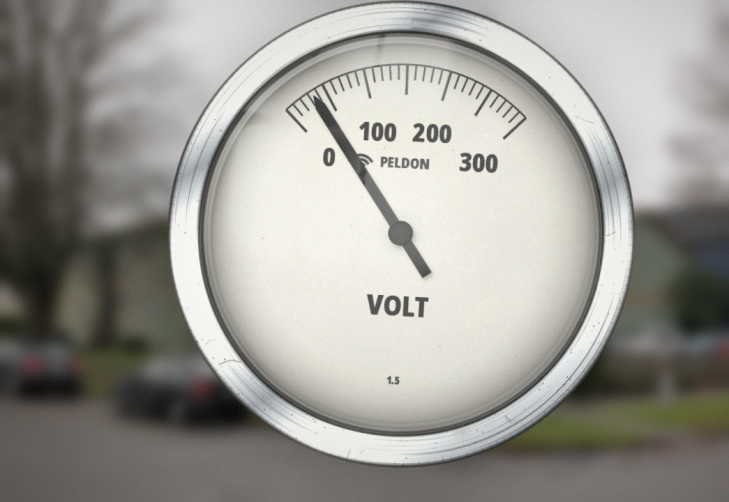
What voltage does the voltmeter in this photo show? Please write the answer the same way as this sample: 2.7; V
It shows 35; V
